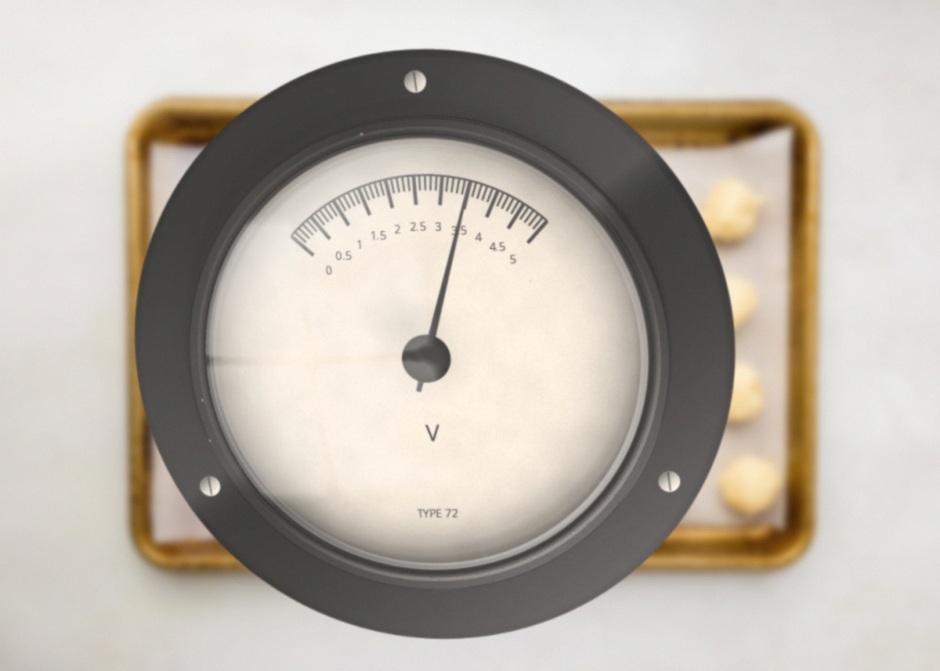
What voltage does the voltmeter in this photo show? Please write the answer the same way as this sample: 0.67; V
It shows 3.5; V
